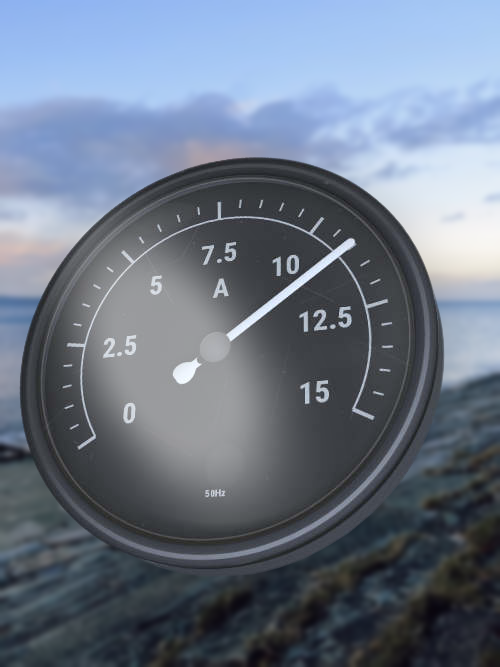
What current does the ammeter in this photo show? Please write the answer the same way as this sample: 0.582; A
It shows 11; A
